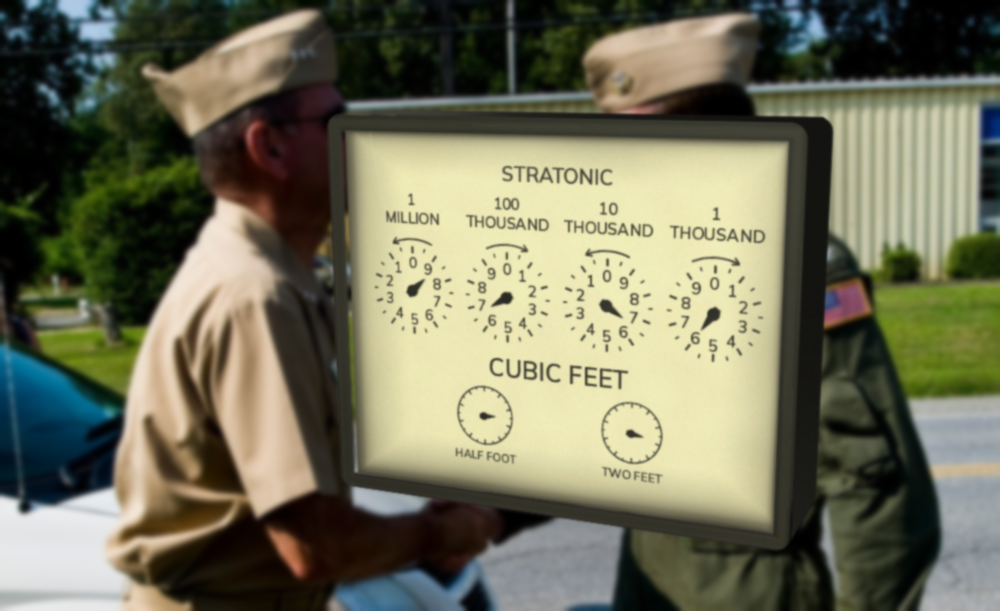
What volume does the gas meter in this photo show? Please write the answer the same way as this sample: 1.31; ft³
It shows 866600; ft³
